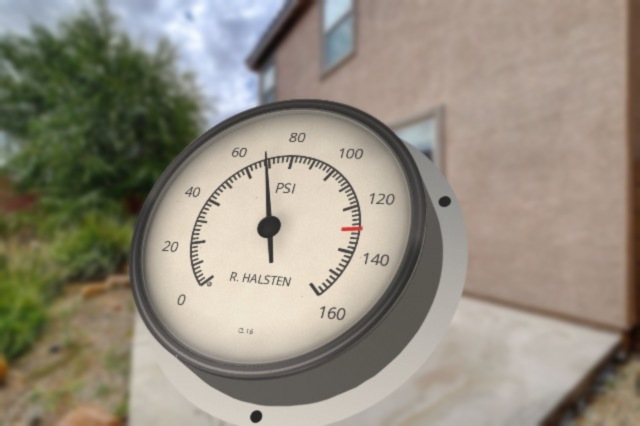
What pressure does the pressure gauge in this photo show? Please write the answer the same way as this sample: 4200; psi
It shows 70; psi
